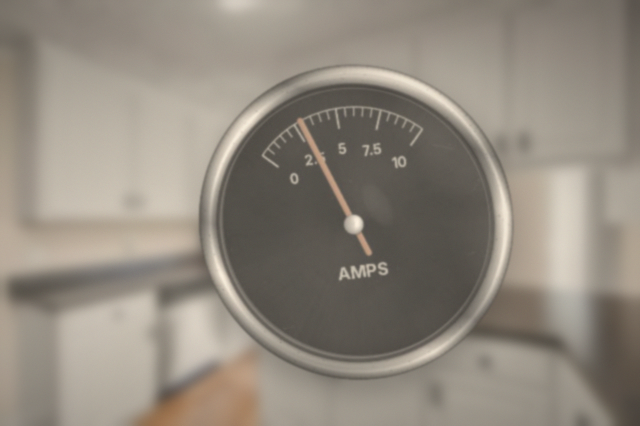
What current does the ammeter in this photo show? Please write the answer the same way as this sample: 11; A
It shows 3; A
